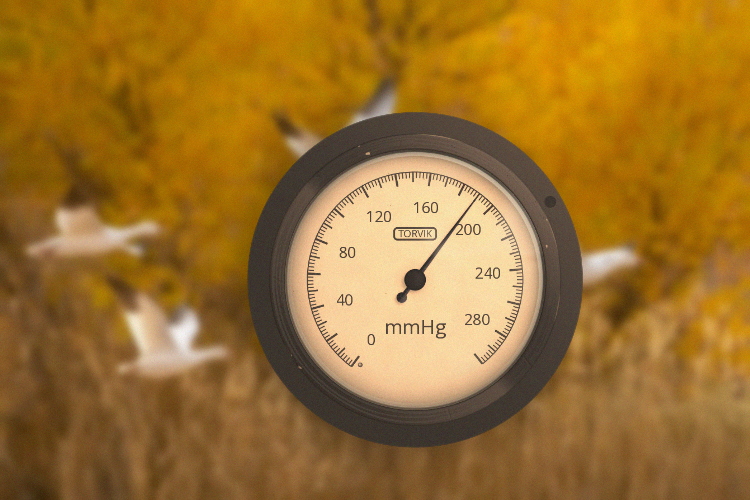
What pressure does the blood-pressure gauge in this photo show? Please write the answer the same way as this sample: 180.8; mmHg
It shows 190; mmHg
